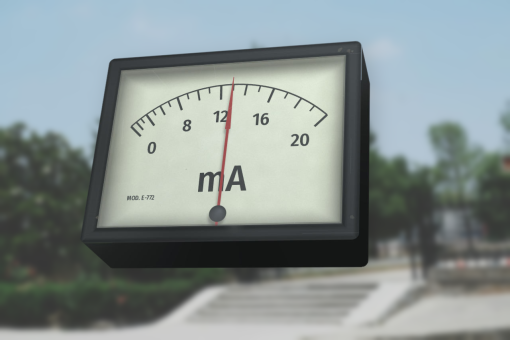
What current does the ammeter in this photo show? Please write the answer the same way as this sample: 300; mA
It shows 13; mA
